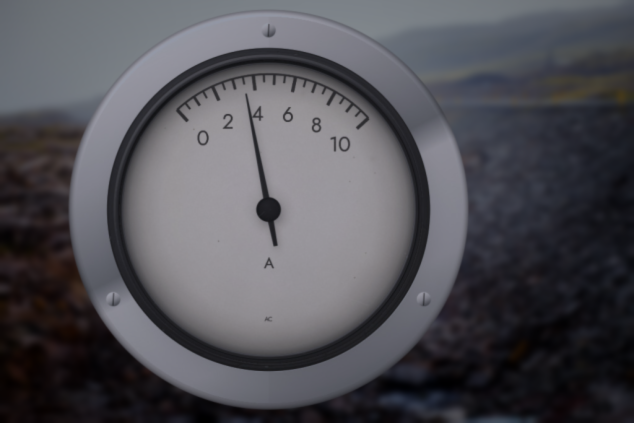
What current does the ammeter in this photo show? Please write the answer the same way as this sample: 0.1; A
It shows 3.5; A
